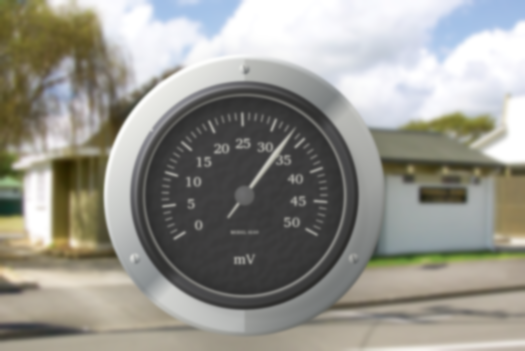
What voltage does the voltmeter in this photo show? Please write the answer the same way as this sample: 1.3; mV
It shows 33; mV
